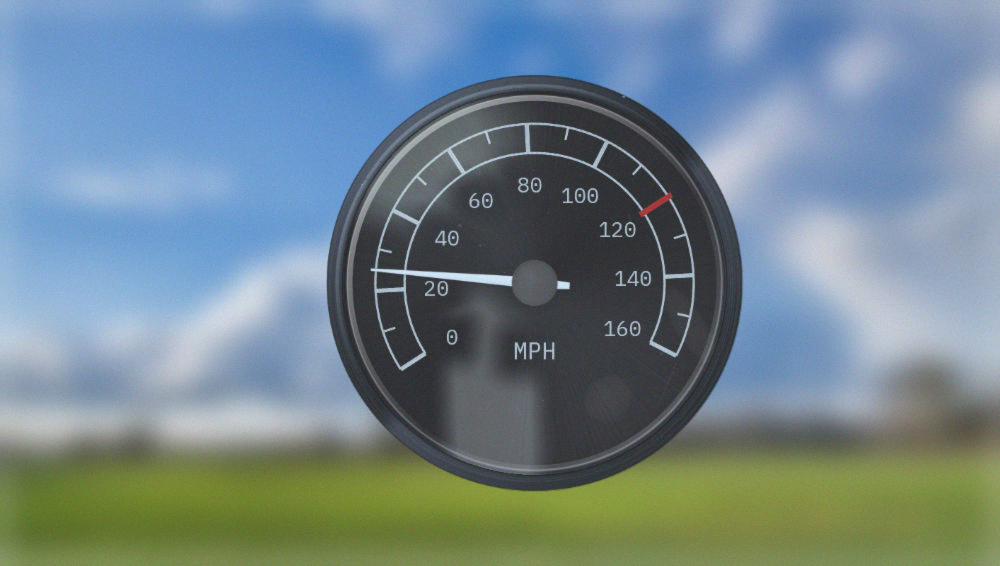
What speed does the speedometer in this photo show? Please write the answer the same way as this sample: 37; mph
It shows 25; mph
